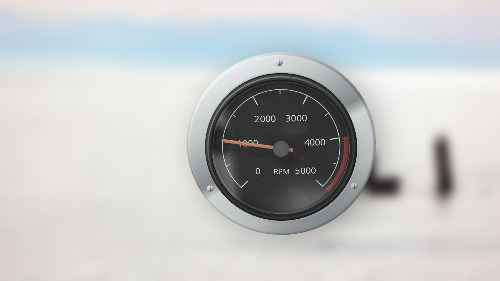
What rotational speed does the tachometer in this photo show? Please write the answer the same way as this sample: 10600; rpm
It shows 1000; rpm
